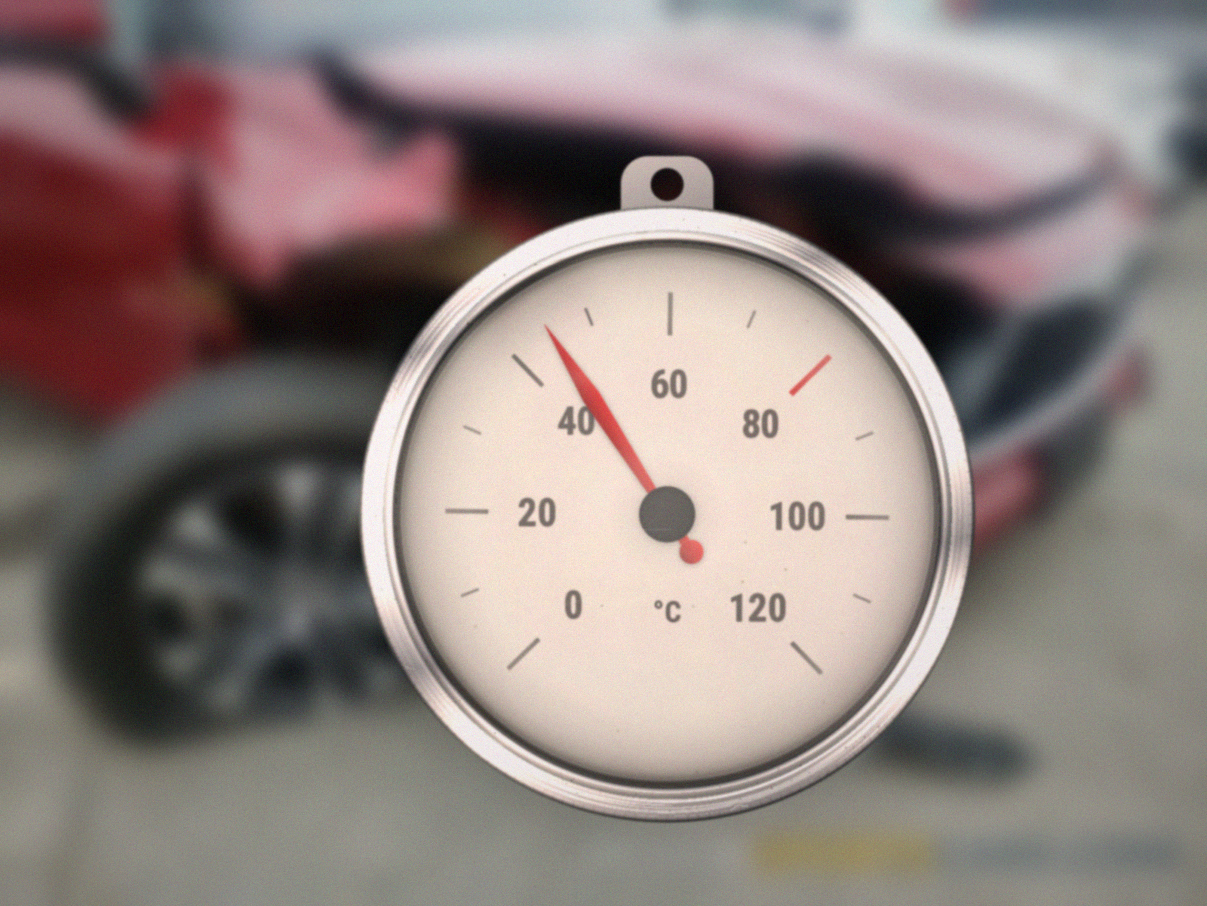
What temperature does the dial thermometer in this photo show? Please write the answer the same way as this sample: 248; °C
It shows 45; °C
